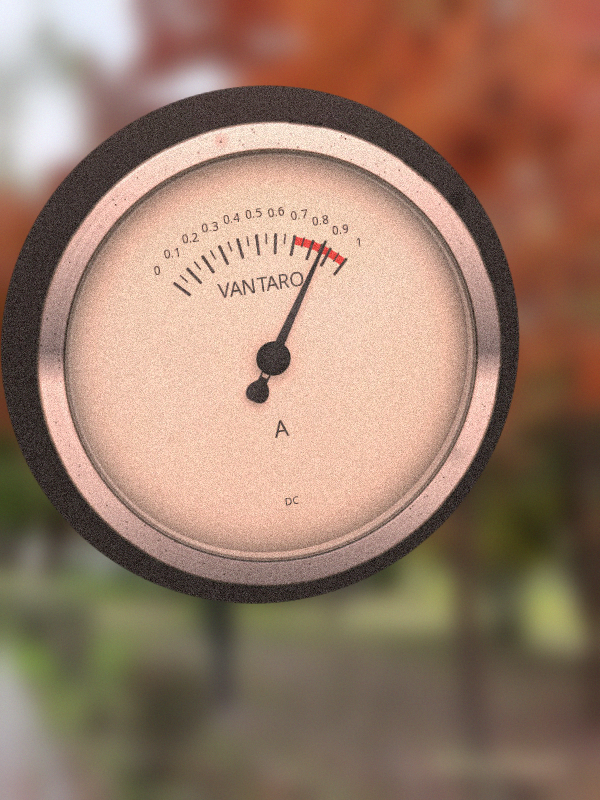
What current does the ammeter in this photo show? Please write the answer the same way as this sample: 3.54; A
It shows 0.85; A
